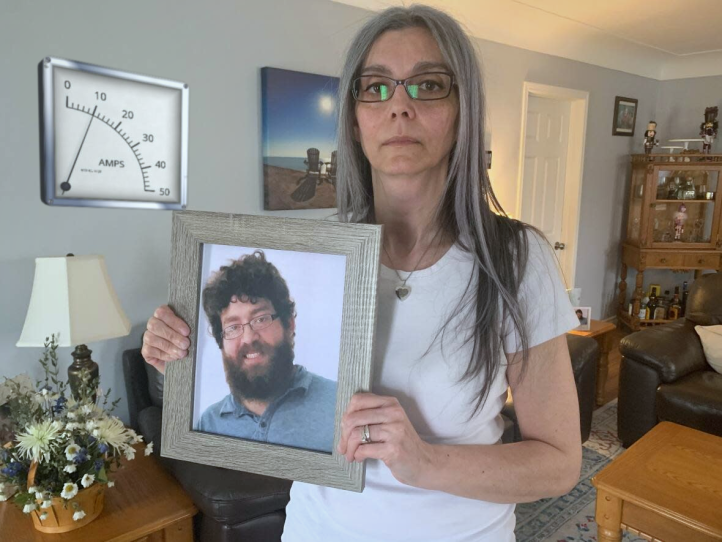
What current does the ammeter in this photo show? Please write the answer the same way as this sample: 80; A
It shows 10; A
